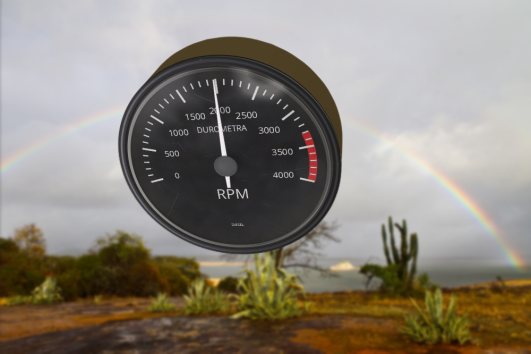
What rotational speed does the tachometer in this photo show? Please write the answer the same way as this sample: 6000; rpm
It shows 2000; rpm
